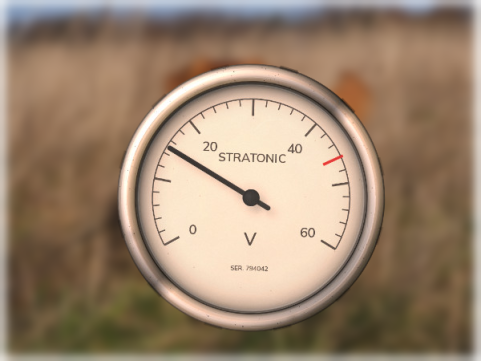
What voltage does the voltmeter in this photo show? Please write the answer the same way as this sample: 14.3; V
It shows 15; V
